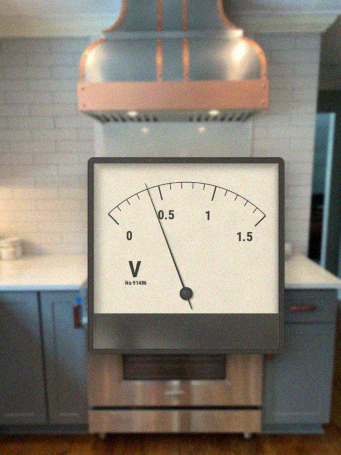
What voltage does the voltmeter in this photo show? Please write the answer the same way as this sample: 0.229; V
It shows 0.4; V
